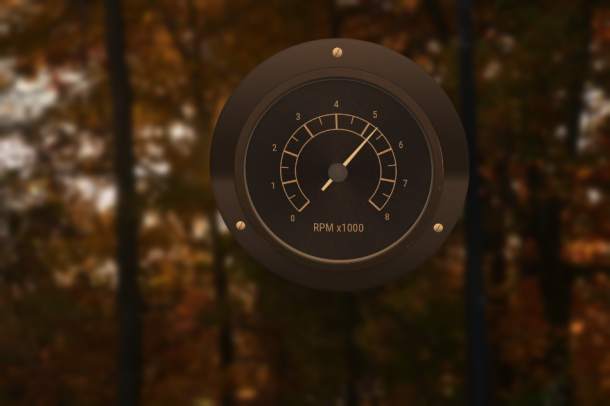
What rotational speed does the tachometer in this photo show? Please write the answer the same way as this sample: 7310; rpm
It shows 5250; rpm
